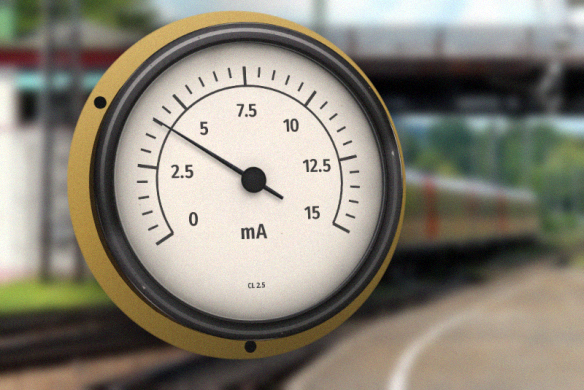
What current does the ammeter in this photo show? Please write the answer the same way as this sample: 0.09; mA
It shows 4; mA
